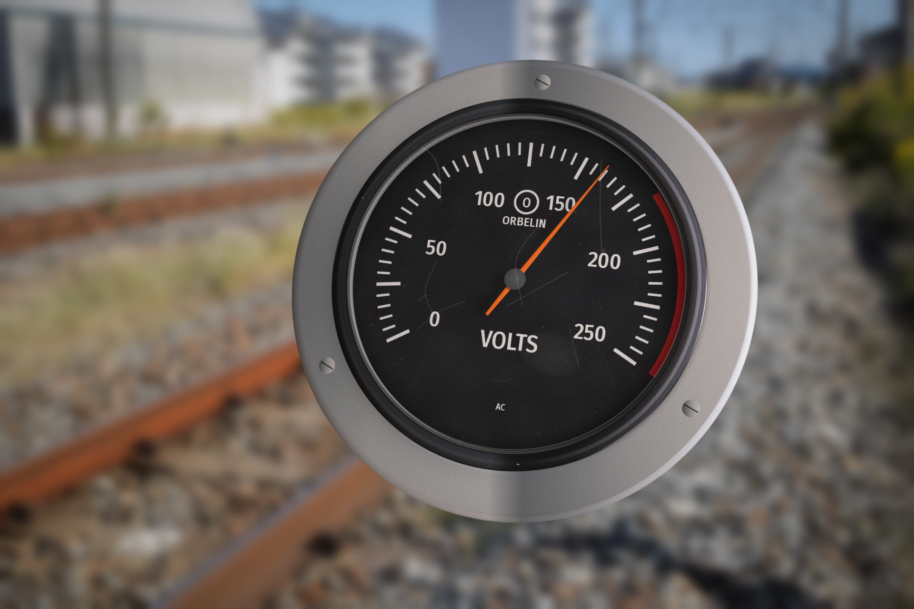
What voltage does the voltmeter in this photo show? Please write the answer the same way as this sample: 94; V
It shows 160; V
